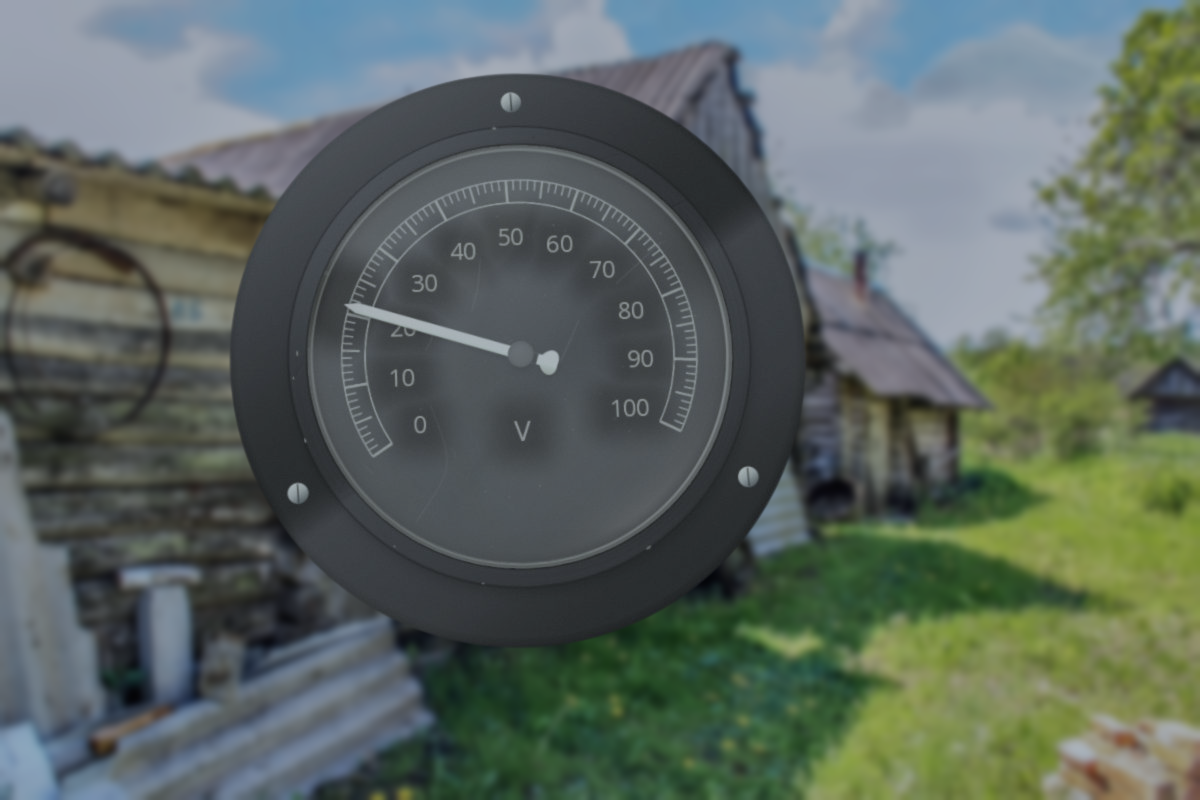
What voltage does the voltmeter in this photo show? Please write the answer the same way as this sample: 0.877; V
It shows 21; V
